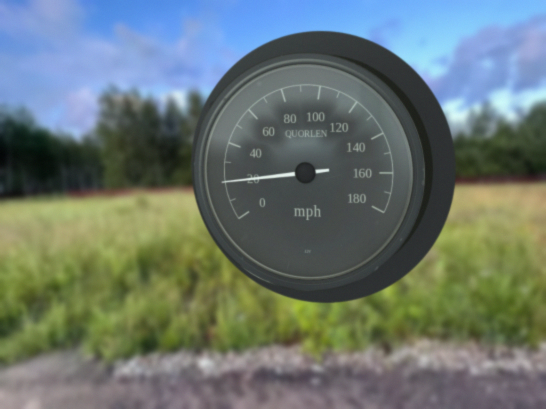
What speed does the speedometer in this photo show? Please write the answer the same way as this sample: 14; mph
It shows 20; mph
